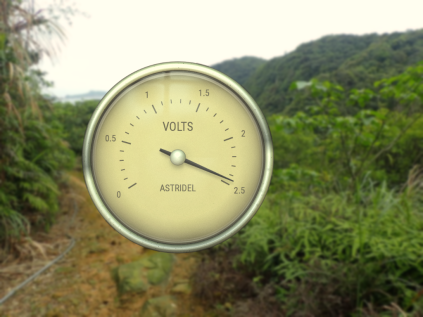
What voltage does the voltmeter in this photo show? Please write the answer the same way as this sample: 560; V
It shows 2.45; V
